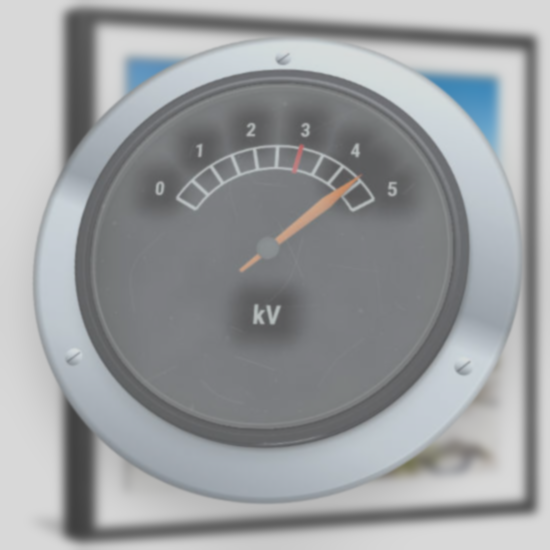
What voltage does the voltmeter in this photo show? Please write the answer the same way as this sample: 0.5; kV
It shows 4.5; kV
